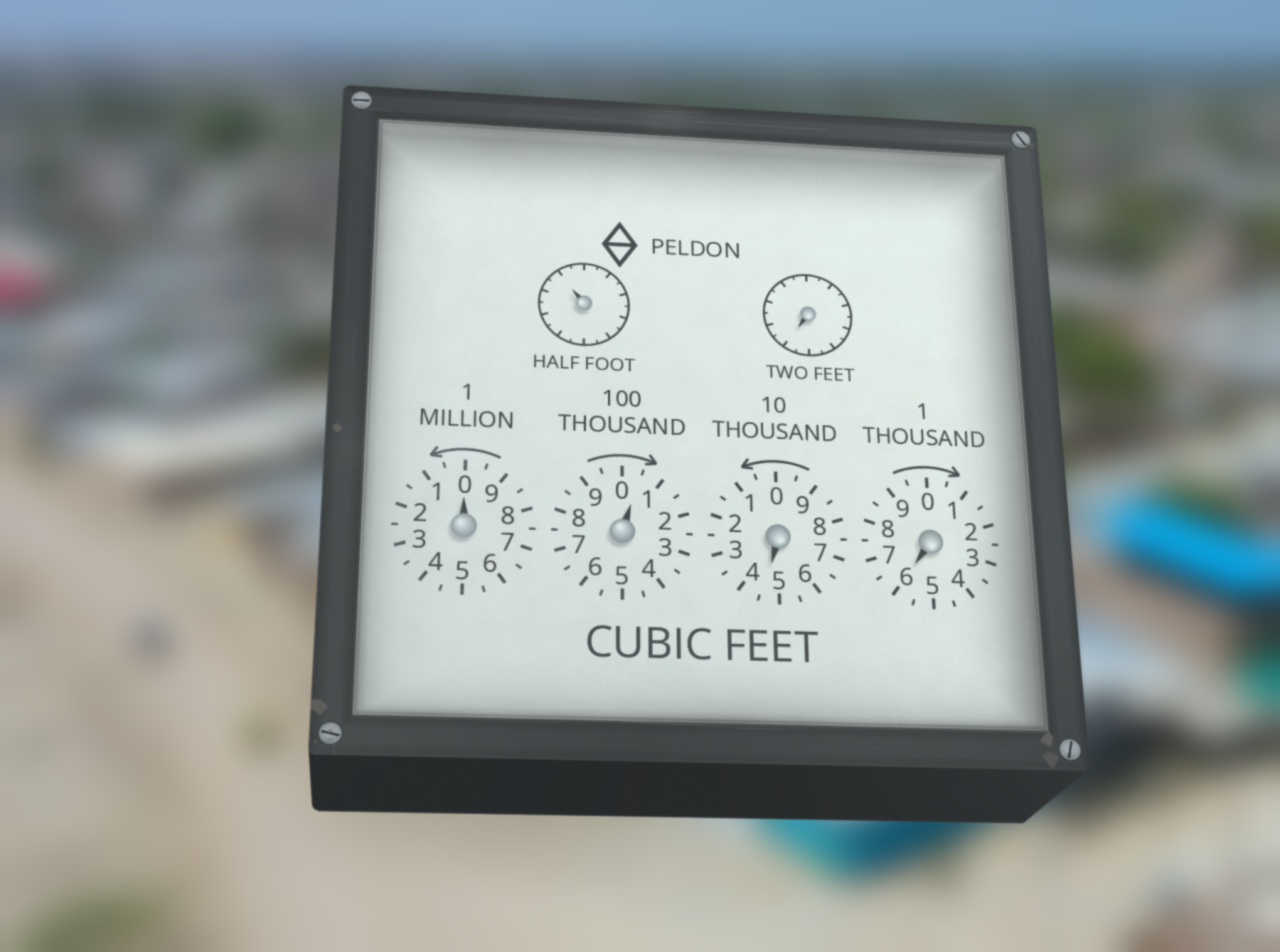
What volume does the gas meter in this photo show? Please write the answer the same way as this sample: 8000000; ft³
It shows 4600; ft³
